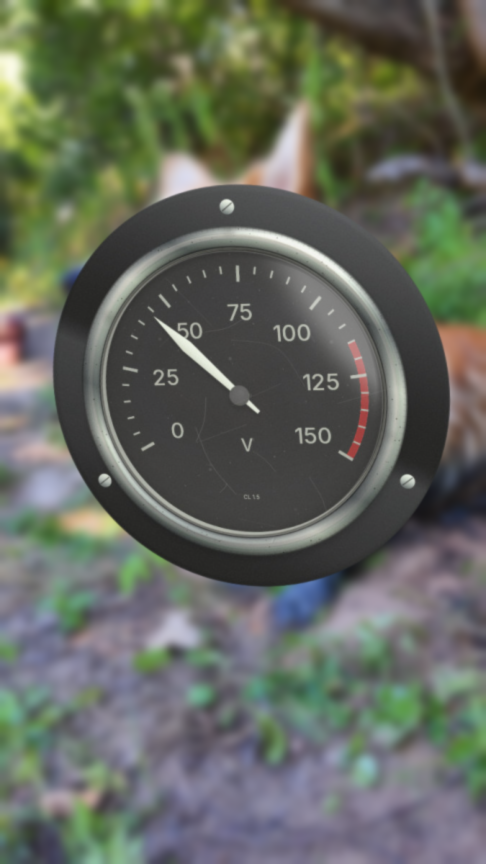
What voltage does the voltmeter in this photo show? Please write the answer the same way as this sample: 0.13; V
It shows 45; V
